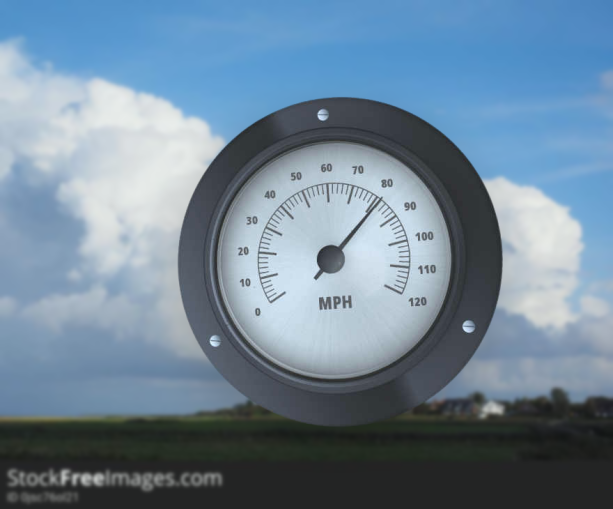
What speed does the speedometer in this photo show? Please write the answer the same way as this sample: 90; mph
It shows 82; mph
